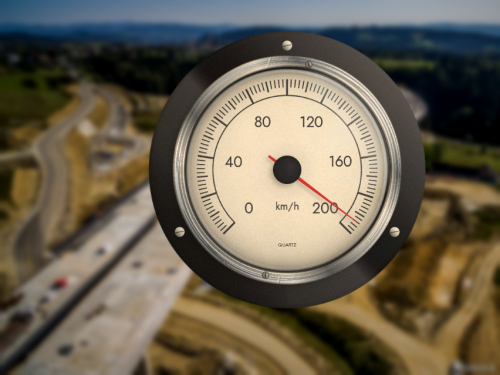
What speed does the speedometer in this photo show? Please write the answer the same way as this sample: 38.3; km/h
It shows 194; km/h
